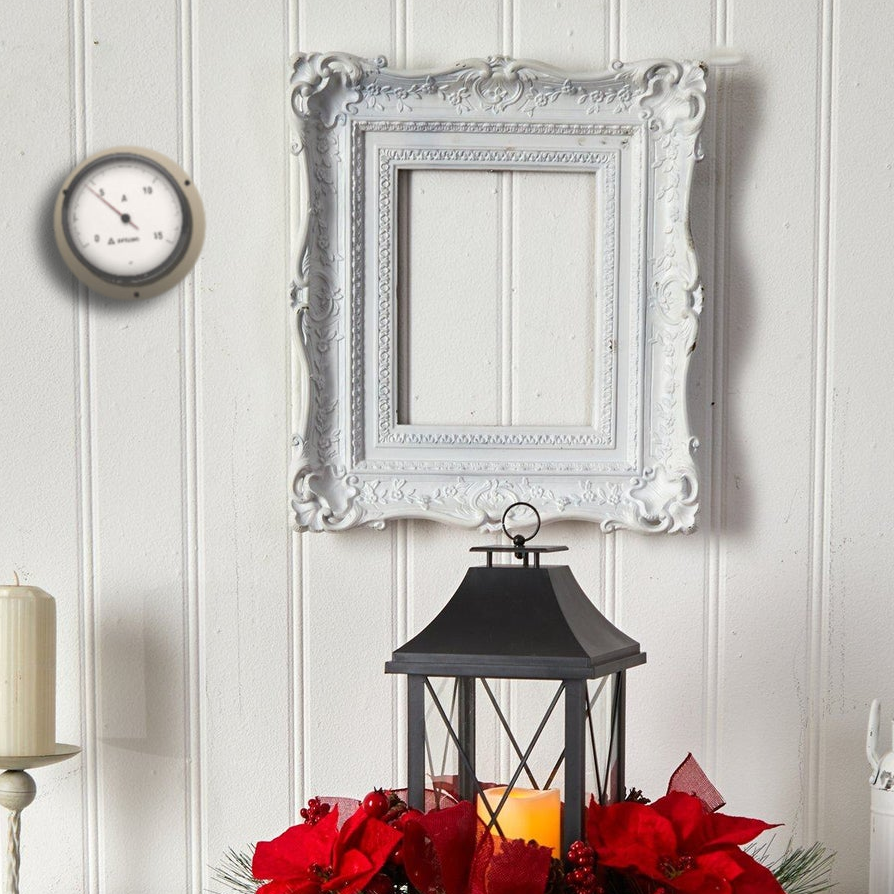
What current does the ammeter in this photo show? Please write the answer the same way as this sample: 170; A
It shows 4.5; A
